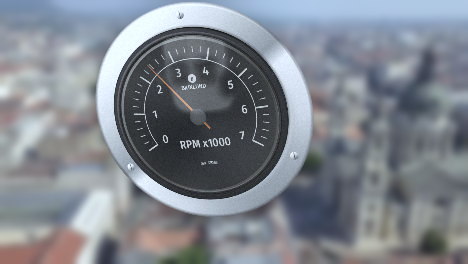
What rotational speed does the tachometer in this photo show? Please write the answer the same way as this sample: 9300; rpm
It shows 2400; rpm
